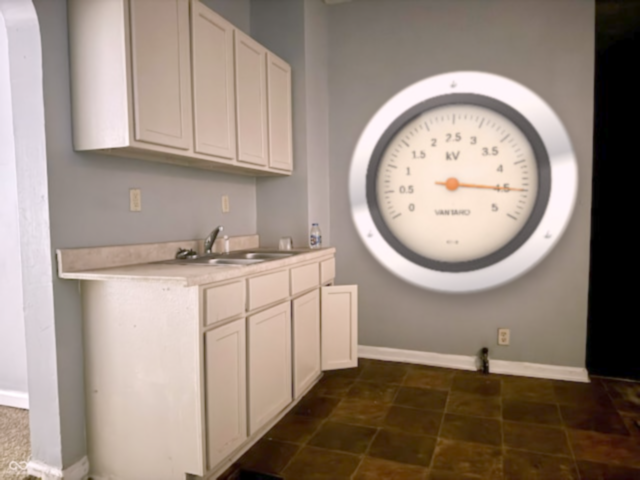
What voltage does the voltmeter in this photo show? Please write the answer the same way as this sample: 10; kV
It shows 4.5; kV
